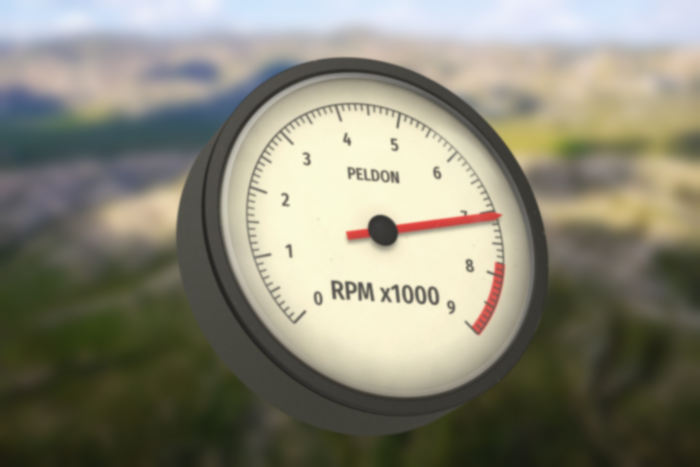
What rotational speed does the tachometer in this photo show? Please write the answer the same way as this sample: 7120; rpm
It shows 7100; rpm
